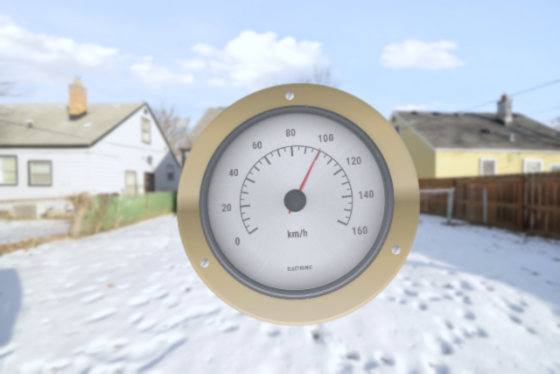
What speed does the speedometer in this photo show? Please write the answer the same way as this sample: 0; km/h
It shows 100; km/h
